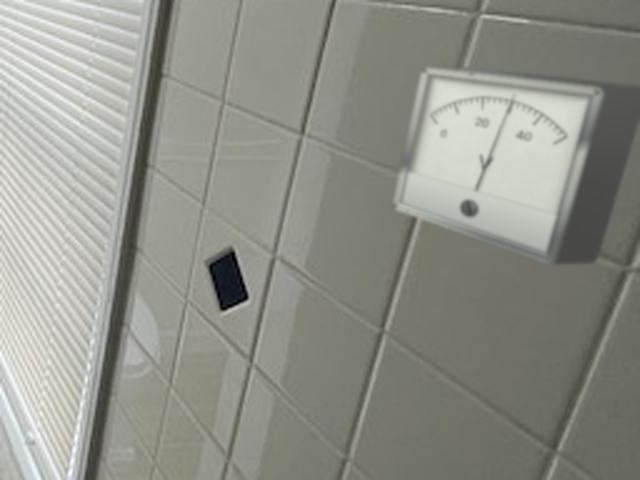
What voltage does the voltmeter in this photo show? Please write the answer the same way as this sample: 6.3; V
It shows 30; V
